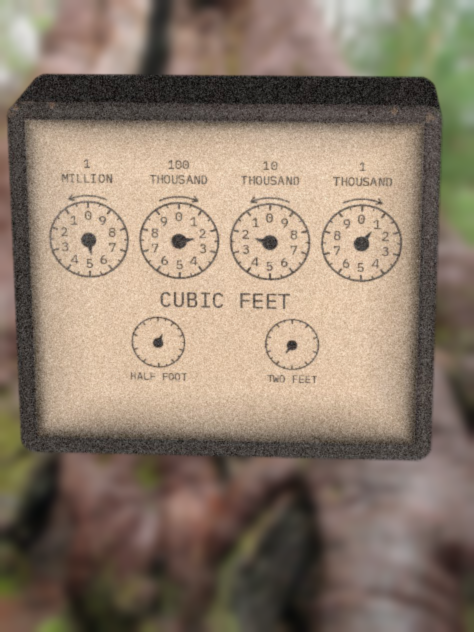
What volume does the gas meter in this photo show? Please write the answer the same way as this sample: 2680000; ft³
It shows 522100; ft³
